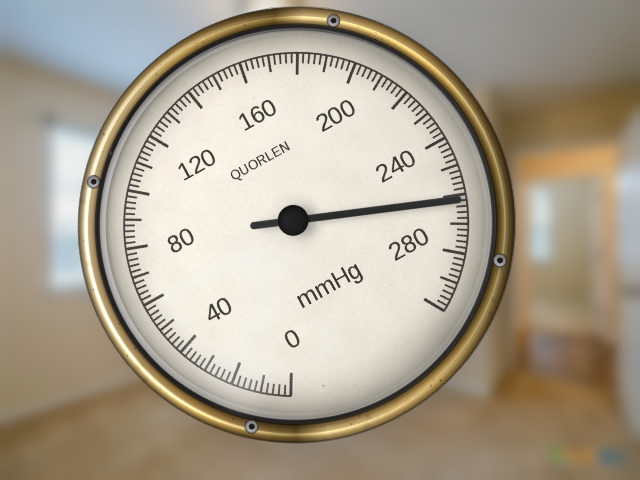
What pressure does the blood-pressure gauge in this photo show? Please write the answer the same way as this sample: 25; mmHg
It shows 262; mmHg
